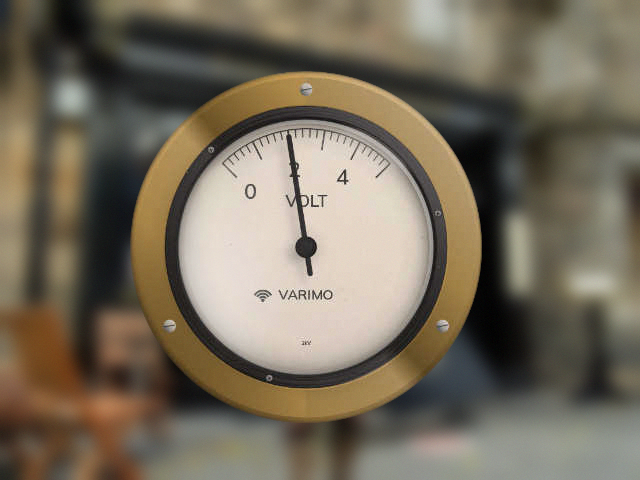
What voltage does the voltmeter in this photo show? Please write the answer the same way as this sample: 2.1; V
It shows 2; V
